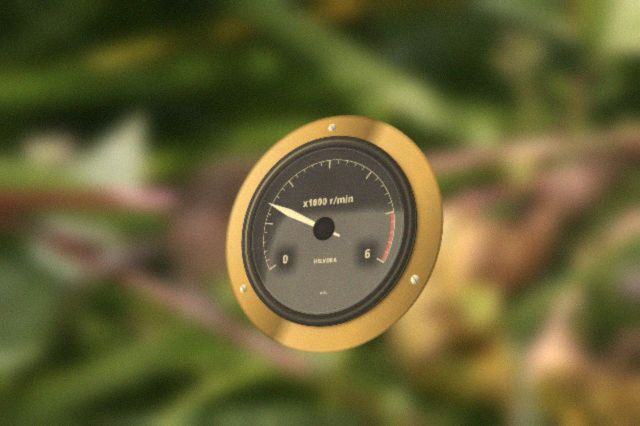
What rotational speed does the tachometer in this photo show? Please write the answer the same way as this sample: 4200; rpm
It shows 1400; rpm
